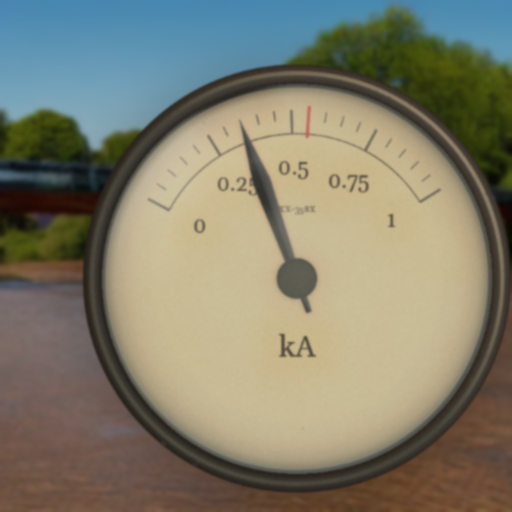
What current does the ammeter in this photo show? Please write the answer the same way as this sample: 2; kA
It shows 0.35; kA
